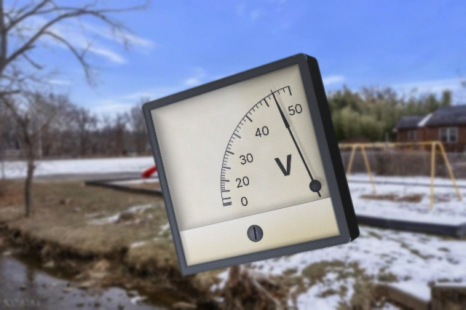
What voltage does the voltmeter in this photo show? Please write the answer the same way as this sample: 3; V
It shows 47; V
